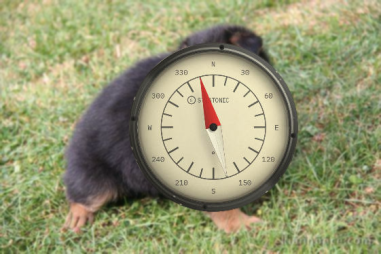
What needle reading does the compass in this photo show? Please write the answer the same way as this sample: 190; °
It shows 345; °
